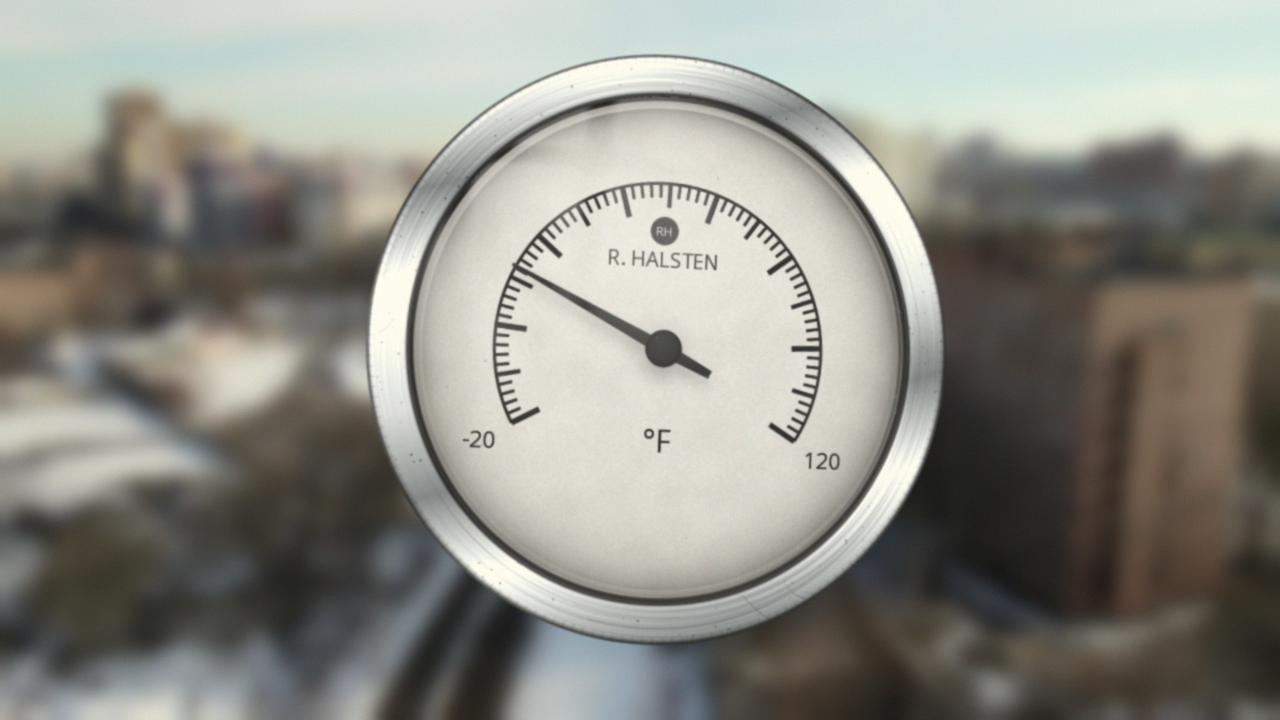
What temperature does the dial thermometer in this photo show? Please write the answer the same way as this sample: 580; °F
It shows 12; °F
